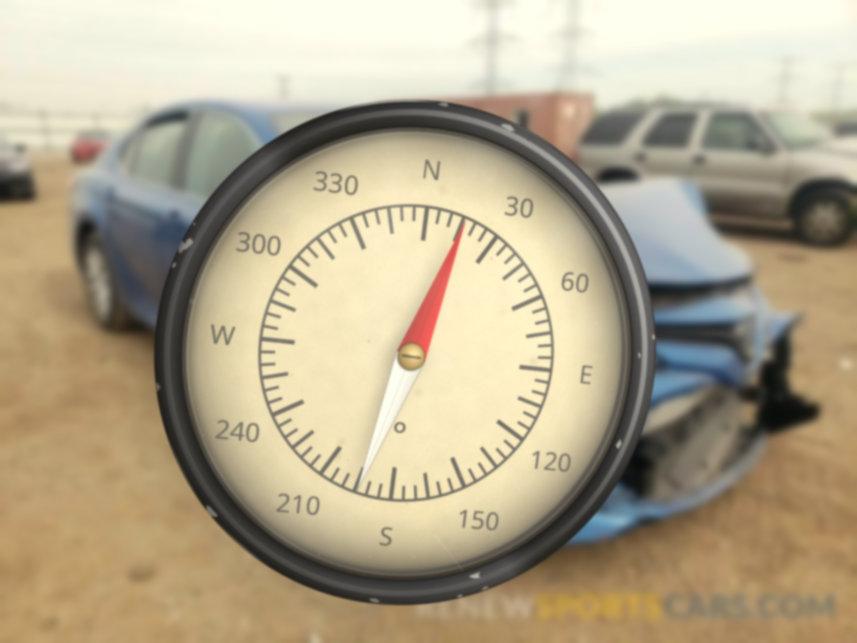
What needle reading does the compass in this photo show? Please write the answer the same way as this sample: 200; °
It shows 15; °
